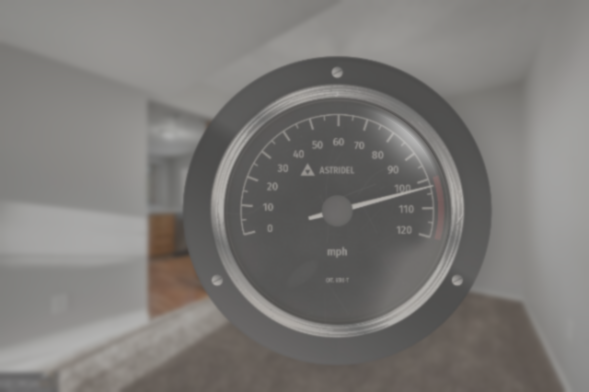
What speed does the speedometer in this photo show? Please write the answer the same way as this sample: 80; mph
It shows 102.5; mph
